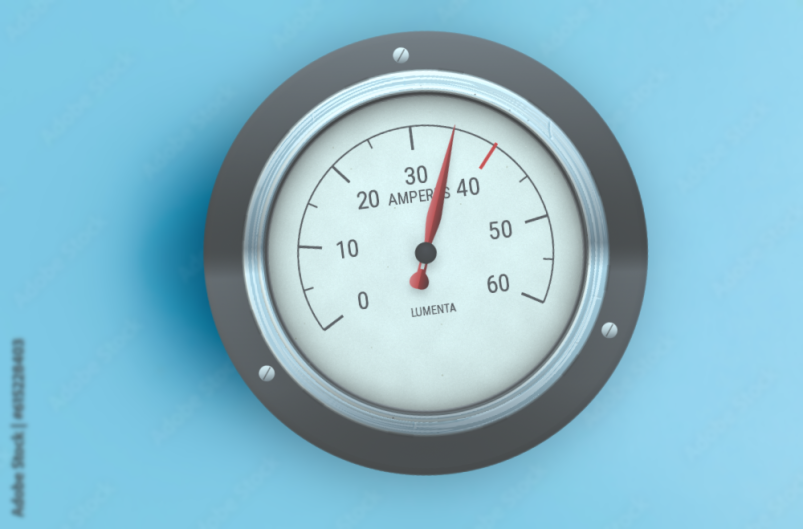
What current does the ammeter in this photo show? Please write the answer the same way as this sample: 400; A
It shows 35; A
